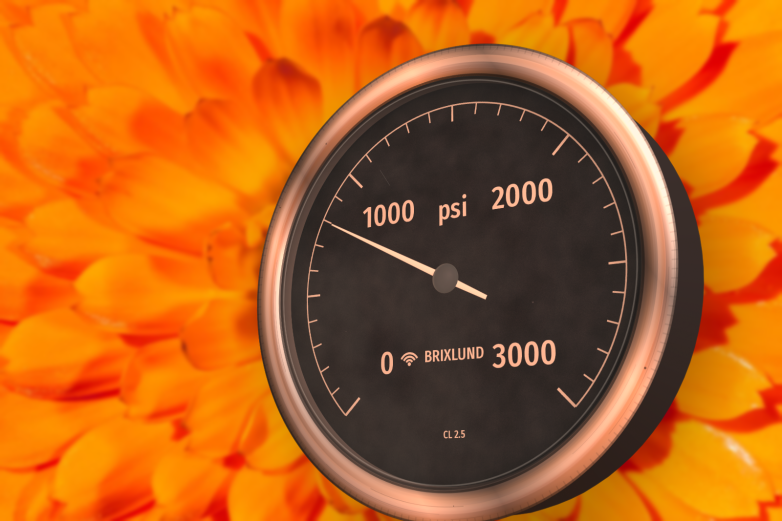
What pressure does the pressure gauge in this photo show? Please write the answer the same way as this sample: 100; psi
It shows 800; psi
